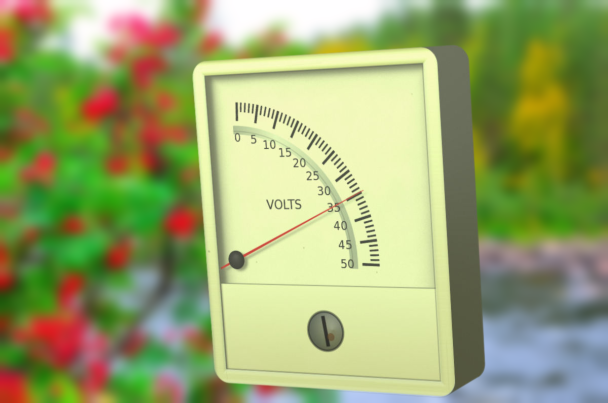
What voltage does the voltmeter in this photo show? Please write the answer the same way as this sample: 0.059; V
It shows 35; V
